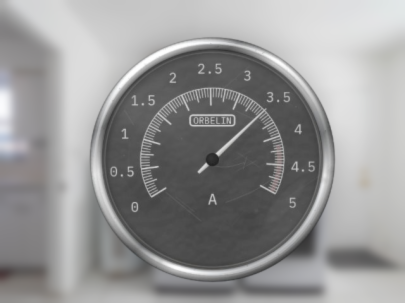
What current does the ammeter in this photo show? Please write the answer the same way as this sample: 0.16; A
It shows 3.5; A
